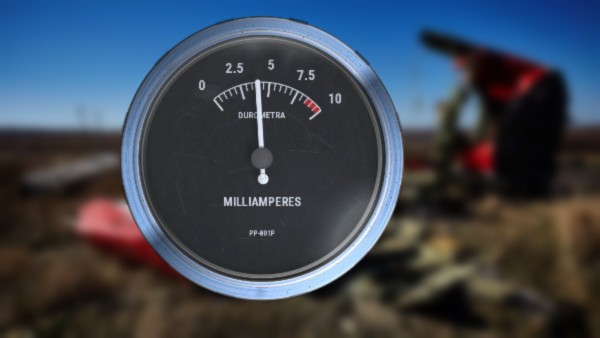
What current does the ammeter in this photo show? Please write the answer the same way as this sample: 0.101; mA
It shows 4; mA
